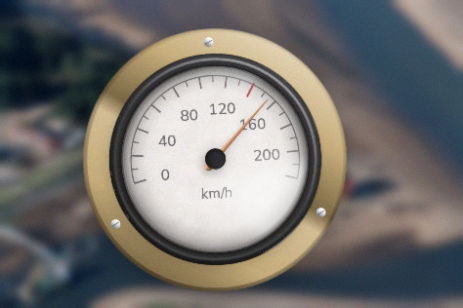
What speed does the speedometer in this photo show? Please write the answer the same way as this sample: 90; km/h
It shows 155; km/h
